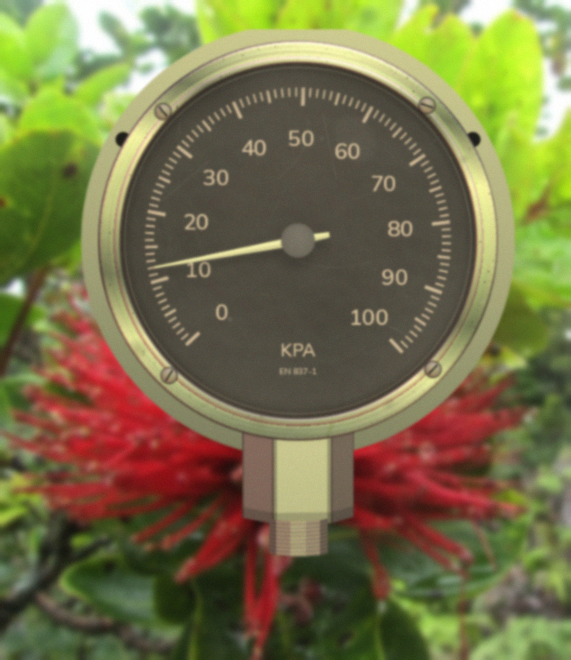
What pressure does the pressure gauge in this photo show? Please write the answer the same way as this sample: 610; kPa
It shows 12; kPa
